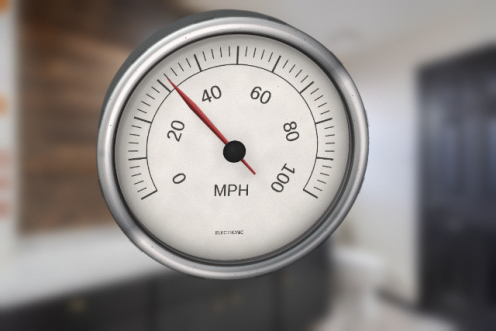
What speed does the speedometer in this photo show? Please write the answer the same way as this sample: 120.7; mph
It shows 32; mph
